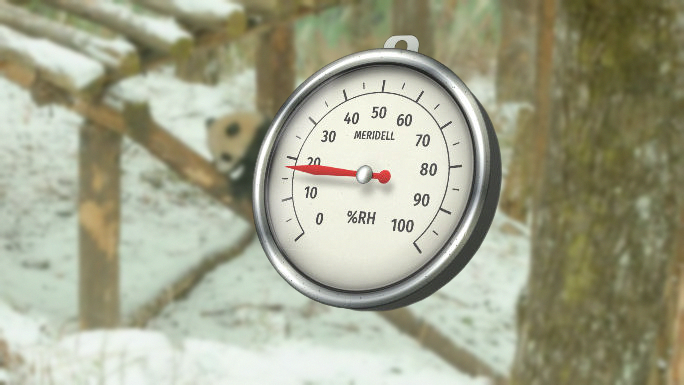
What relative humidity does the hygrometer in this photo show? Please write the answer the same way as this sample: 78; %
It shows 17.5; %
